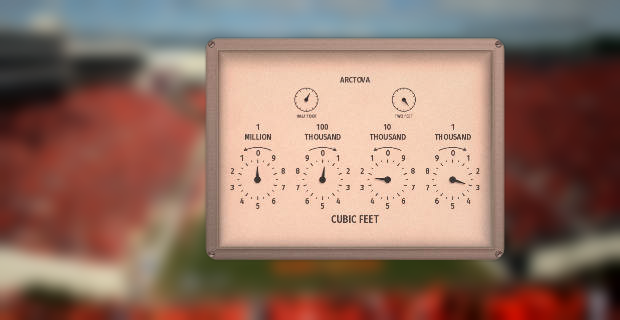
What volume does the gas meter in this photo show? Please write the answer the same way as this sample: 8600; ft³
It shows 2300; ft³
